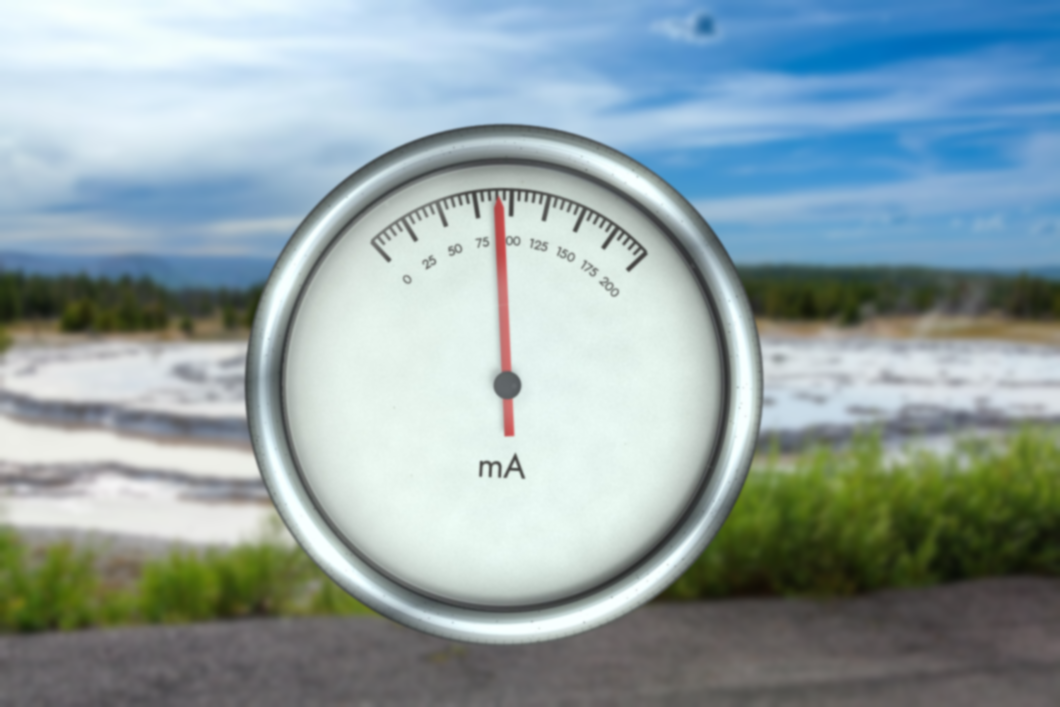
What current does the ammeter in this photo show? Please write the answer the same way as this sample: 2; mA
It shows 90; mA
